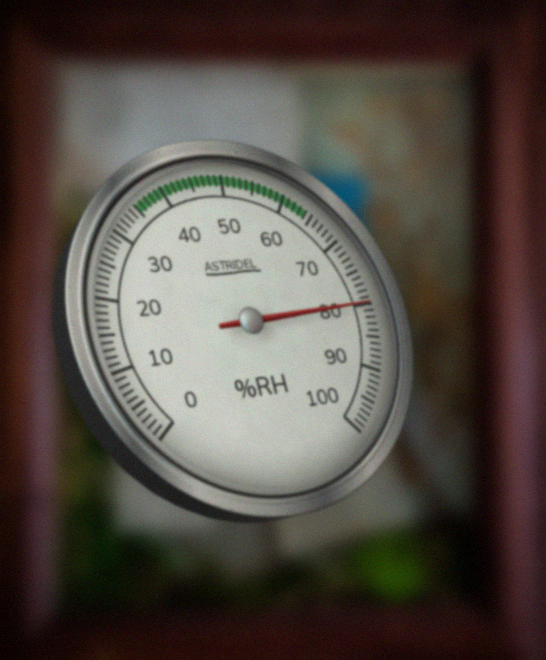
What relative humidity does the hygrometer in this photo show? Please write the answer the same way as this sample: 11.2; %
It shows 80; %
